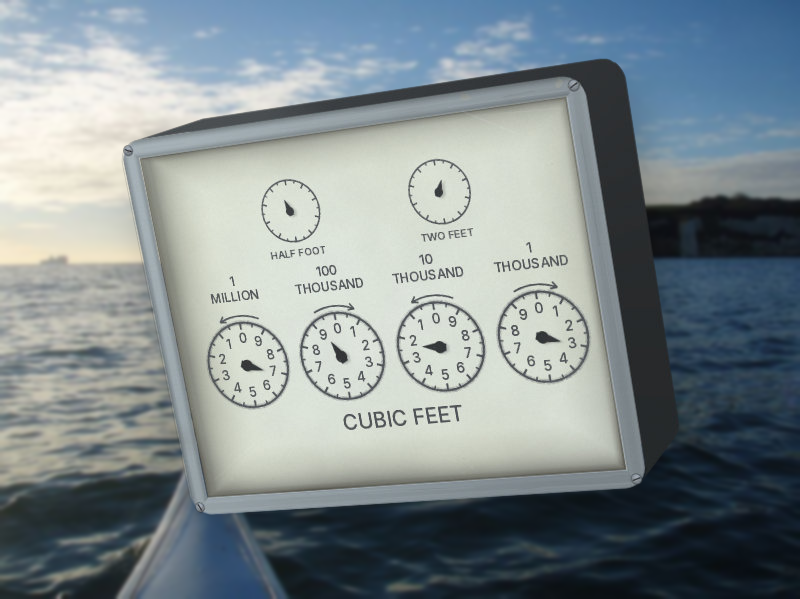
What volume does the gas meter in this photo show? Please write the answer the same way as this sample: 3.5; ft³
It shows 692300; ft³
